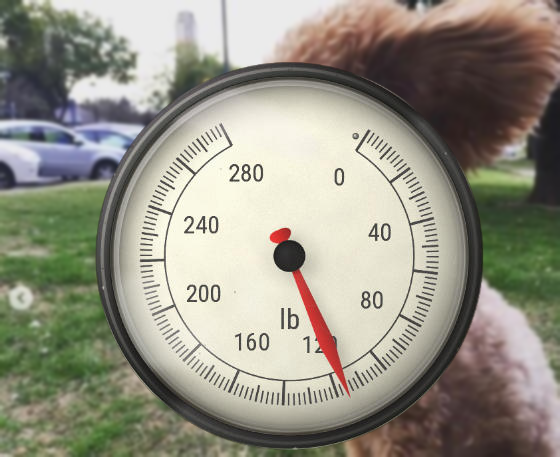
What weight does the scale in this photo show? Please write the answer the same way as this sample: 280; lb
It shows 116; lb
